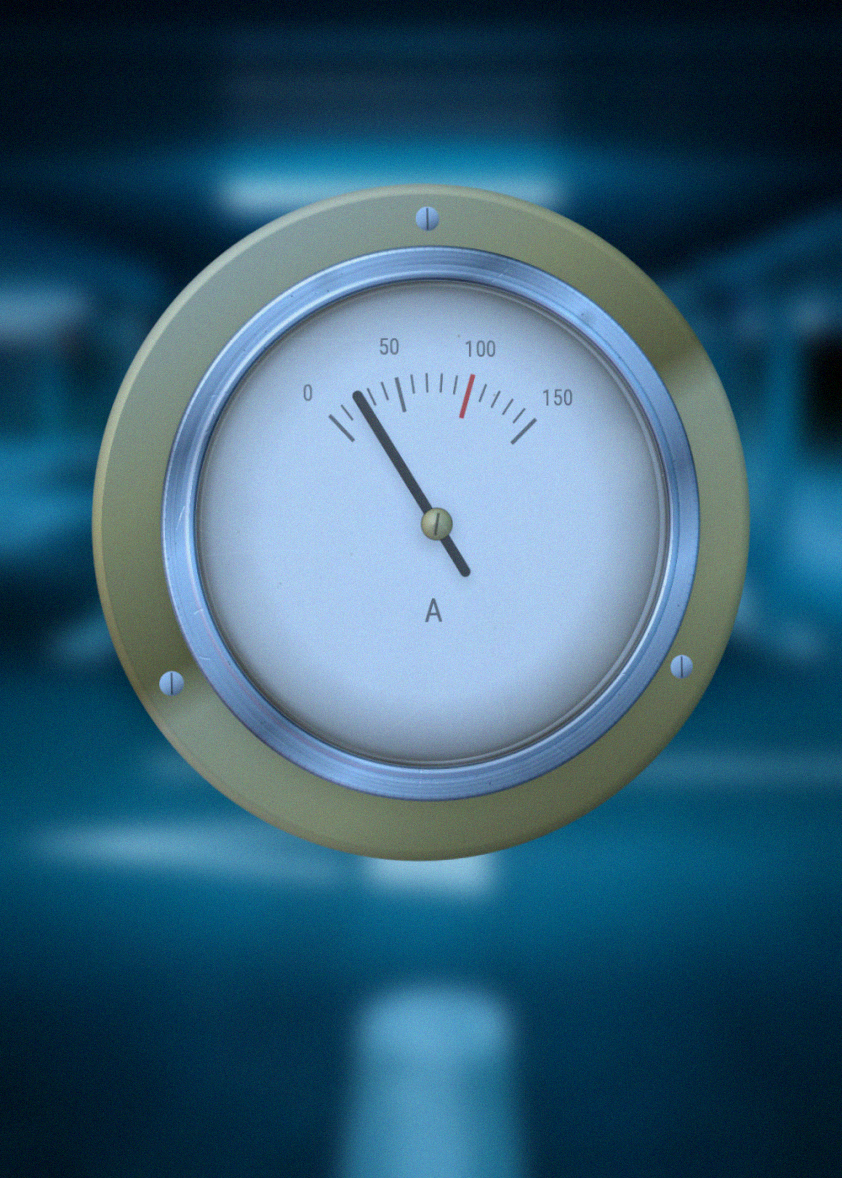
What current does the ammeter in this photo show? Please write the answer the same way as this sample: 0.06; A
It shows 20; A
